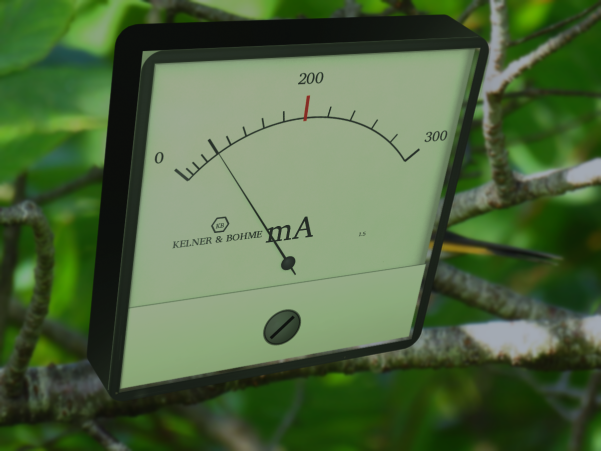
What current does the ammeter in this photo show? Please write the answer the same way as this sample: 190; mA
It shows 100; mA
